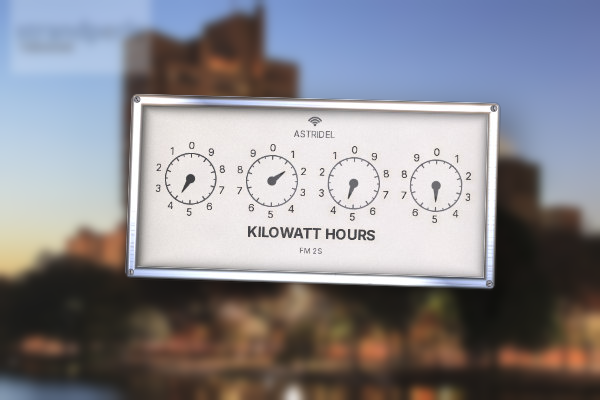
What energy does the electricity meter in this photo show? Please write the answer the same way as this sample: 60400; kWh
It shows 4145; kWh
